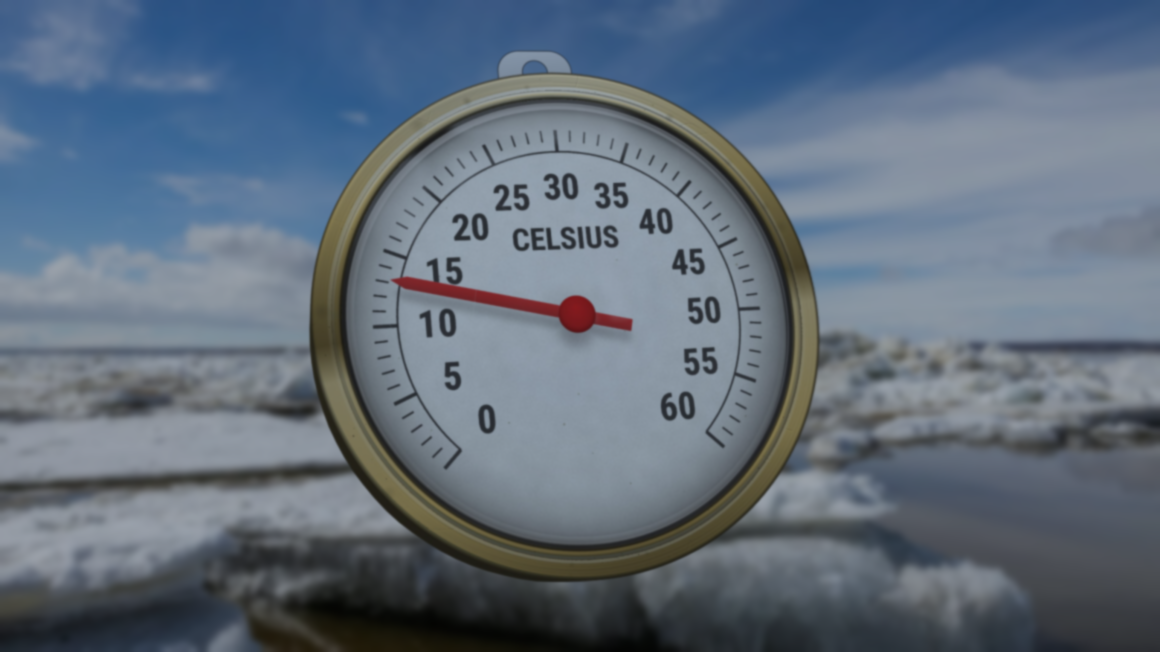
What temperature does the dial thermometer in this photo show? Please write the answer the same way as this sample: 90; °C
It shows 13; °C
